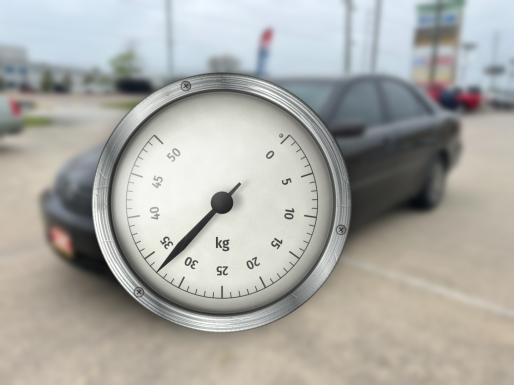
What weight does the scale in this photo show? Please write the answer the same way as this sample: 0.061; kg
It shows 33; kg
